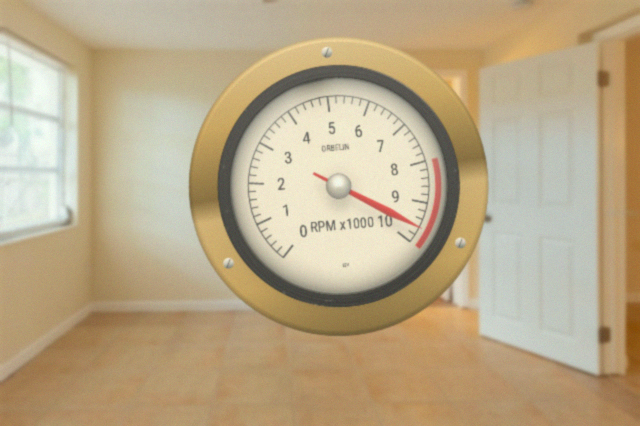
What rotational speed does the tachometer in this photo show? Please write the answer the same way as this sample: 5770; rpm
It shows 9600; rpm
